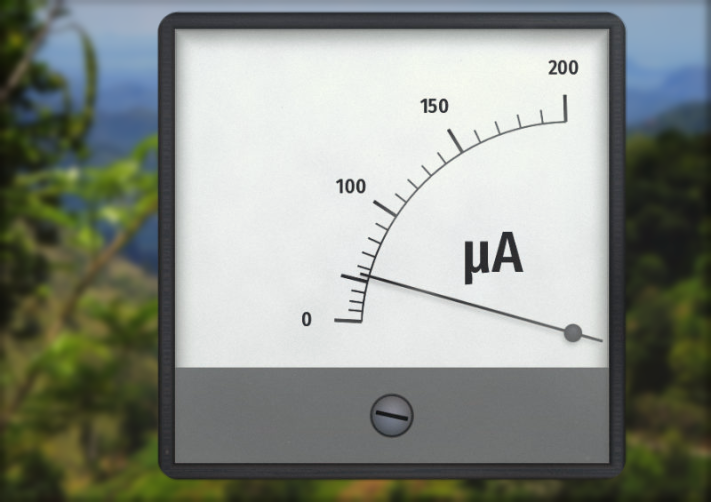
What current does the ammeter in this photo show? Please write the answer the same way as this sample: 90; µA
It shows 55; µA
